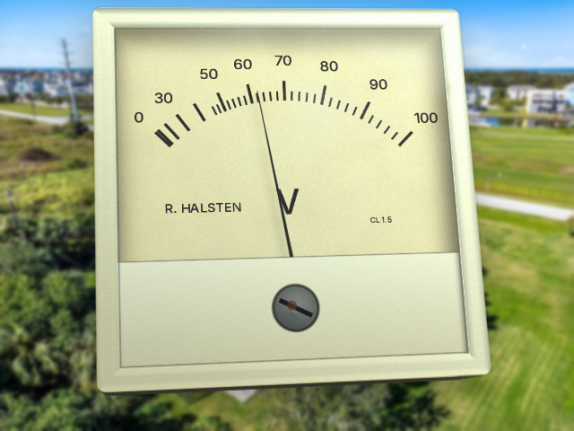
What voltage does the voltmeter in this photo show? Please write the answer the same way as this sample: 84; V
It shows 62; V
